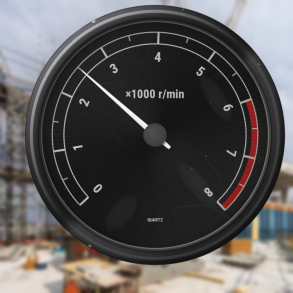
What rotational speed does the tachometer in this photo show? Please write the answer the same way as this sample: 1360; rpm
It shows 2500; rpm
